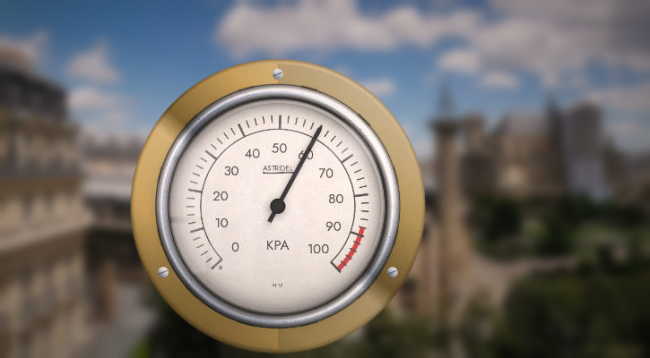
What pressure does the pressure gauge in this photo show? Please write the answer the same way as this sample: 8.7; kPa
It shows 60; kPa
